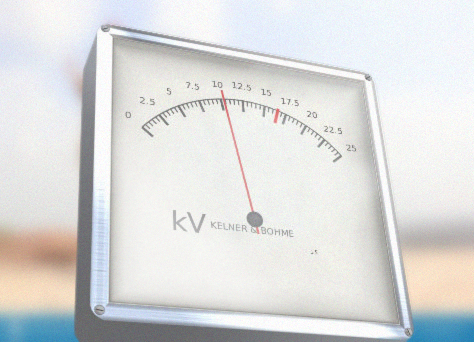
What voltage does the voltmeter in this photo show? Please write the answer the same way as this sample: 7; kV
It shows 10; kV
